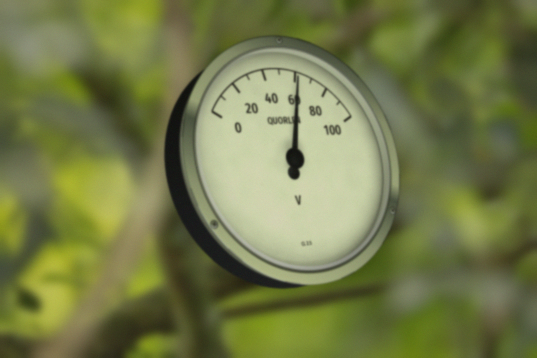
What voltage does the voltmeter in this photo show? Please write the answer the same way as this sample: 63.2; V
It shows 60; V
